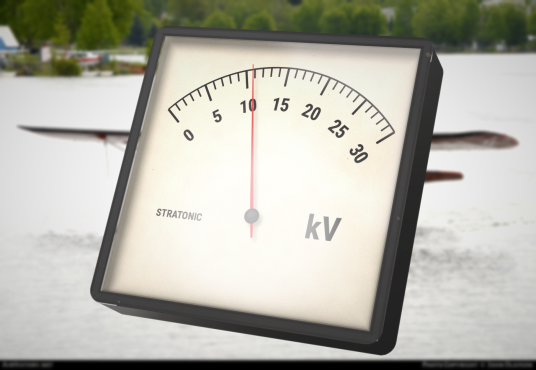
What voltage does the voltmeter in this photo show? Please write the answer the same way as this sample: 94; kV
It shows 11; kV
